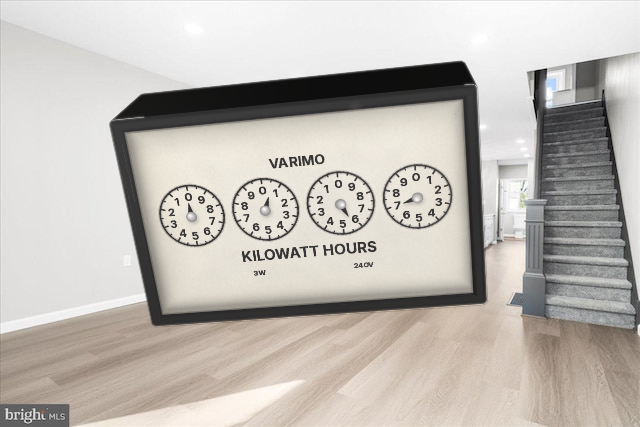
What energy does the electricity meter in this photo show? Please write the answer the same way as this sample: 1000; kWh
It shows 57; kWh
